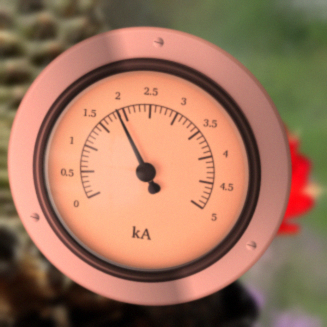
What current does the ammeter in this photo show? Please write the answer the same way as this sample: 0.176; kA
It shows 1.9; kA
